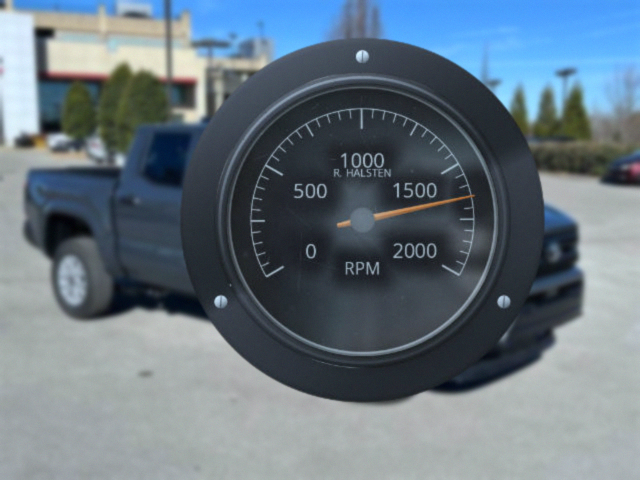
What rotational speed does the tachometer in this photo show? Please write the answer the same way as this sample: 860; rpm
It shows 1650; rpm
